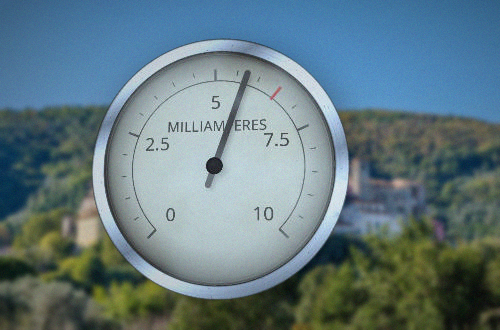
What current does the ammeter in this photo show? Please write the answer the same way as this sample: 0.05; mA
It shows 5.75; mA
